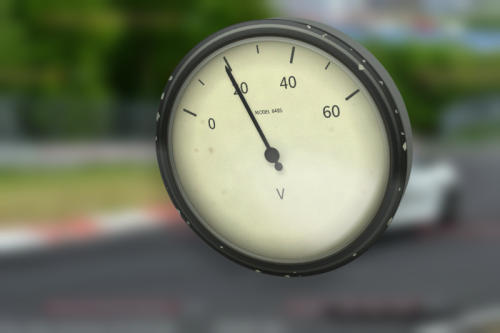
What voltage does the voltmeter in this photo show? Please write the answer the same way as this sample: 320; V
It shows 20; V
